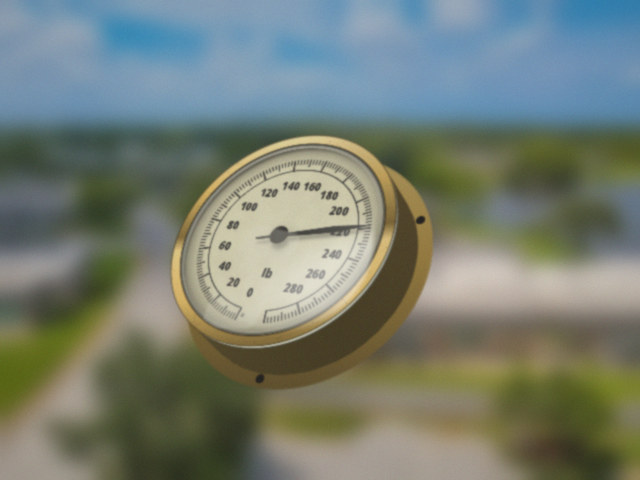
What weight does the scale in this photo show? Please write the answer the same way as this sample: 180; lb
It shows 220; lb
